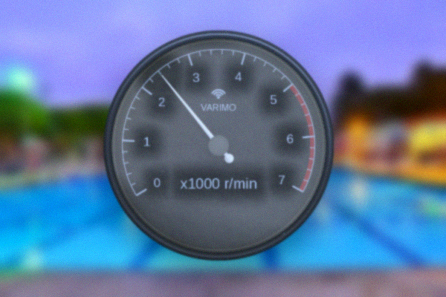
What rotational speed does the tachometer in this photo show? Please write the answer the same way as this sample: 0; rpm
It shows 2400; rpm
